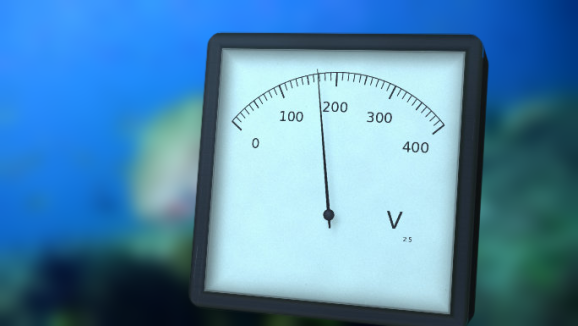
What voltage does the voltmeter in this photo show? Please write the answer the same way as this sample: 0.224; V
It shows 170; V
